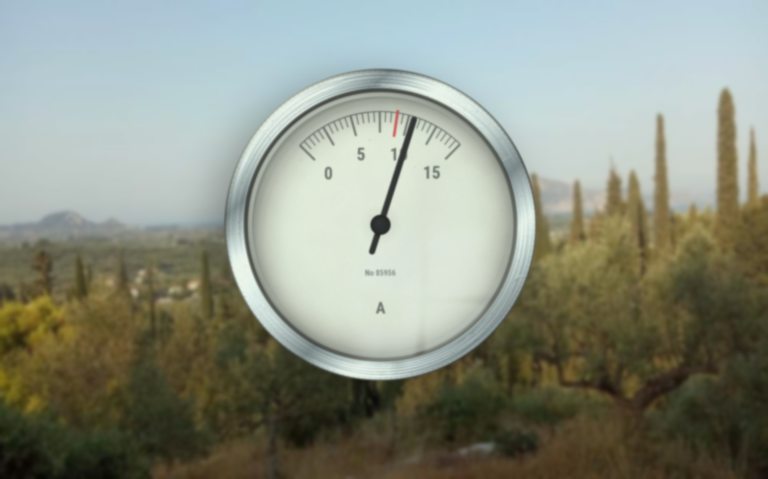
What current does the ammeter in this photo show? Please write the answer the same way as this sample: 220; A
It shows 10.5; A
